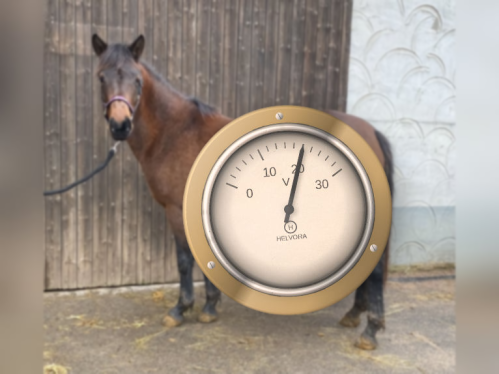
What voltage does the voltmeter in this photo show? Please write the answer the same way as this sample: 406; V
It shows 20; V
